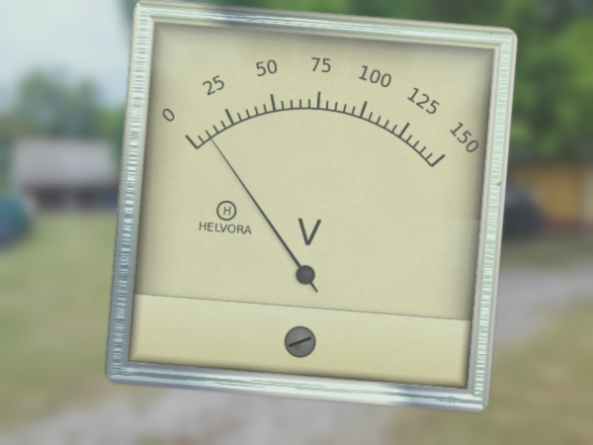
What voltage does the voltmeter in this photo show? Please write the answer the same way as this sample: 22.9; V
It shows 10; V
